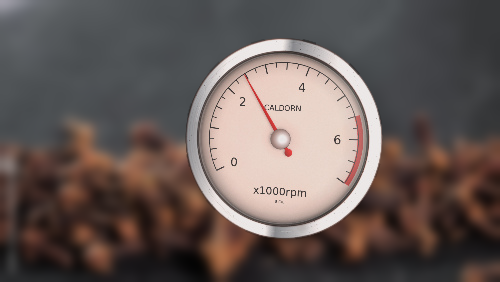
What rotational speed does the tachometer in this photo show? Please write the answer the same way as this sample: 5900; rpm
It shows 2500; rpm
